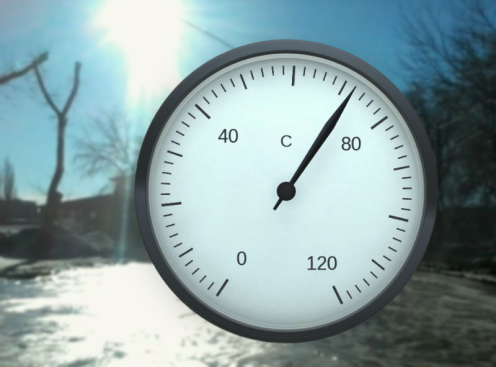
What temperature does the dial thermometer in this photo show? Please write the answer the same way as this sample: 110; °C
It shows 72; °C
